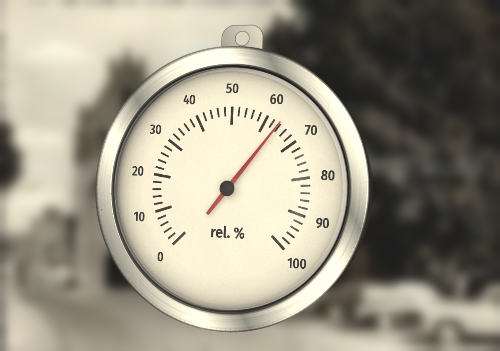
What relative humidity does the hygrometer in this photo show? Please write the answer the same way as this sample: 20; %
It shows 64; %
